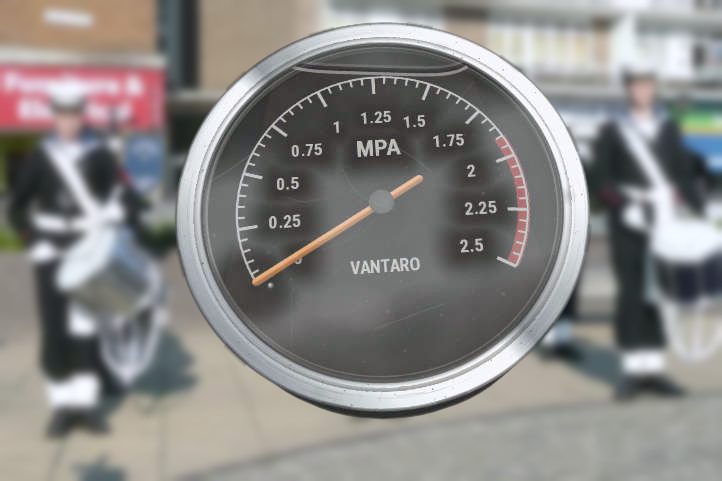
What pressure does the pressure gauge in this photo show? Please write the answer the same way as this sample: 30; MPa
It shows 0; MPa
